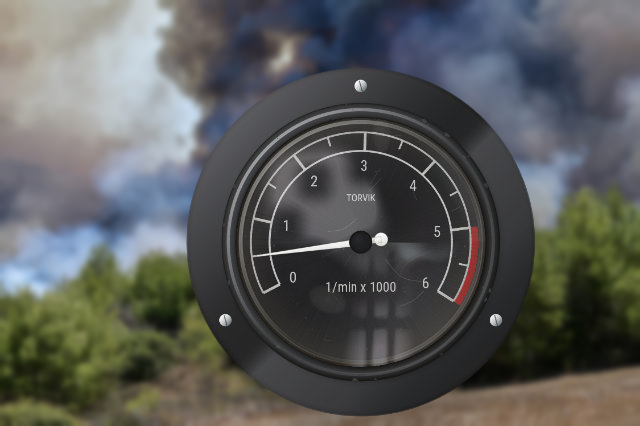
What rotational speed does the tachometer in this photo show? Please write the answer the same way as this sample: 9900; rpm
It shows 500; rpm
